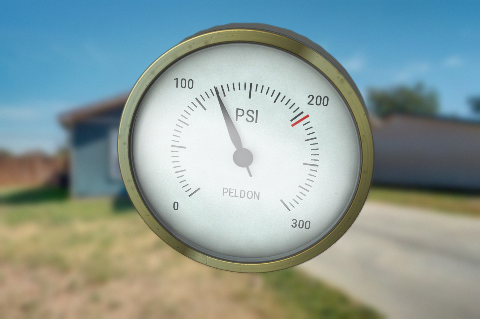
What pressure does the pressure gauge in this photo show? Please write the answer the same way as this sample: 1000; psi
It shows 120; psi
